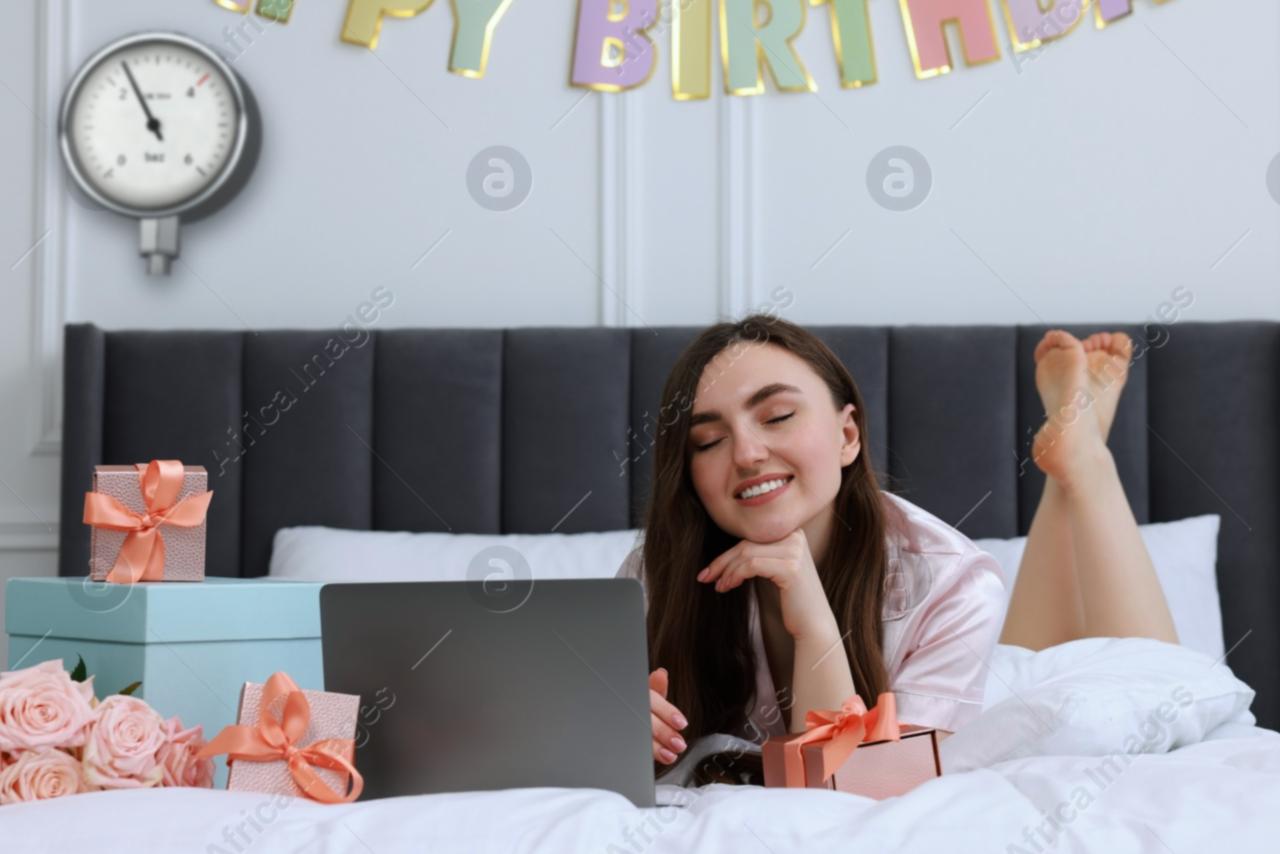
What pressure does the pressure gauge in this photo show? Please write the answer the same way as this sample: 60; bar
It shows 2.4; bar
